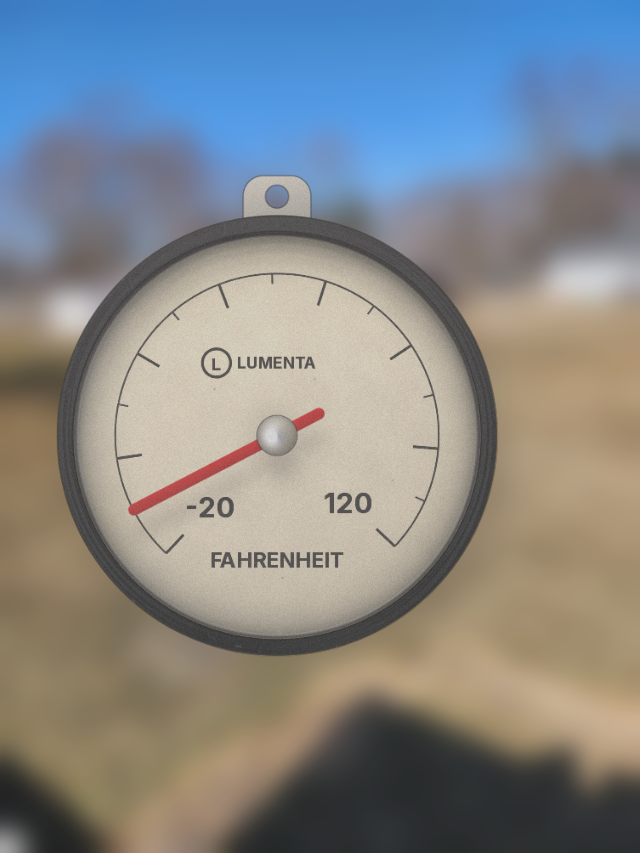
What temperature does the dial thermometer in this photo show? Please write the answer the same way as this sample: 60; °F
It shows -10; °F
